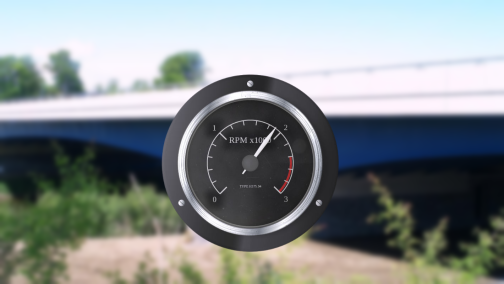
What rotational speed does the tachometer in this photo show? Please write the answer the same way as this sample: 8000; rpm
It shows 1900; rpm
